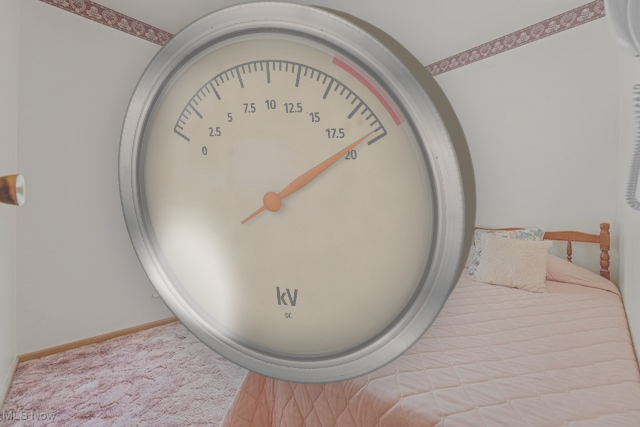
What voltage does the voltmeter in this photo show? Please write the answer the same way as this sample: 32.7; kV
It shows 19.5; kV
